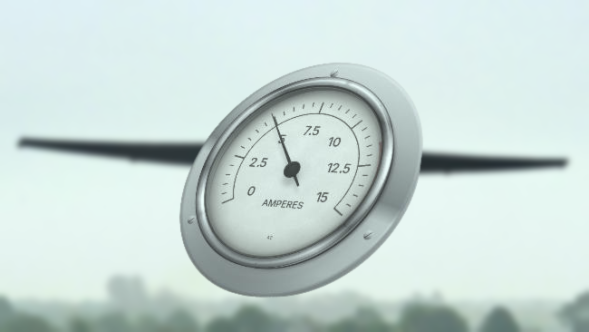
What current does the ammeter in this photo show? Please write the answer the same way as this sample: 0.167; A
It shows 5; A
